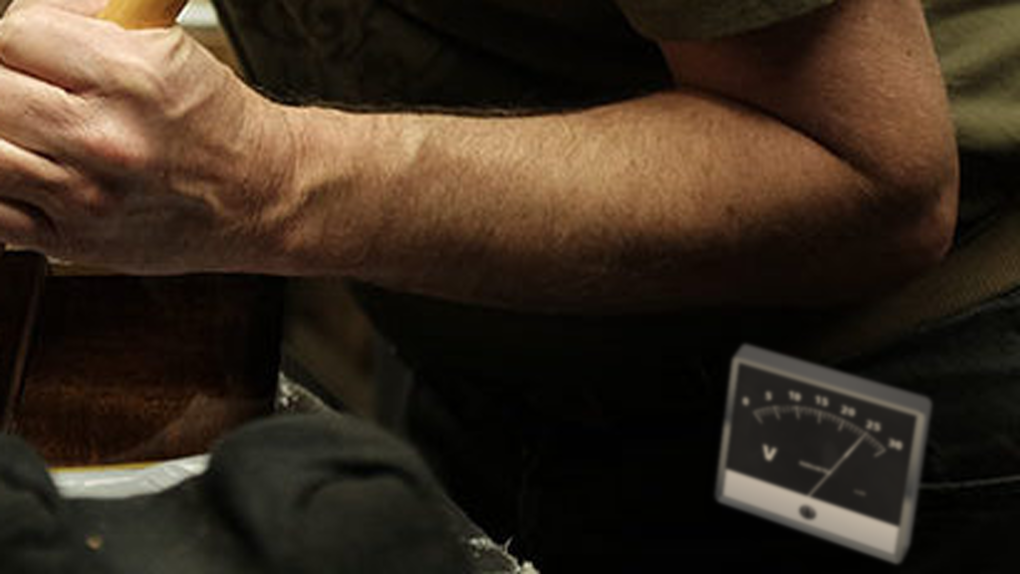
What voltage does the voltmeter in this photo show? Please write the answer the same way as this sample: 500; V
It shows 25; V
